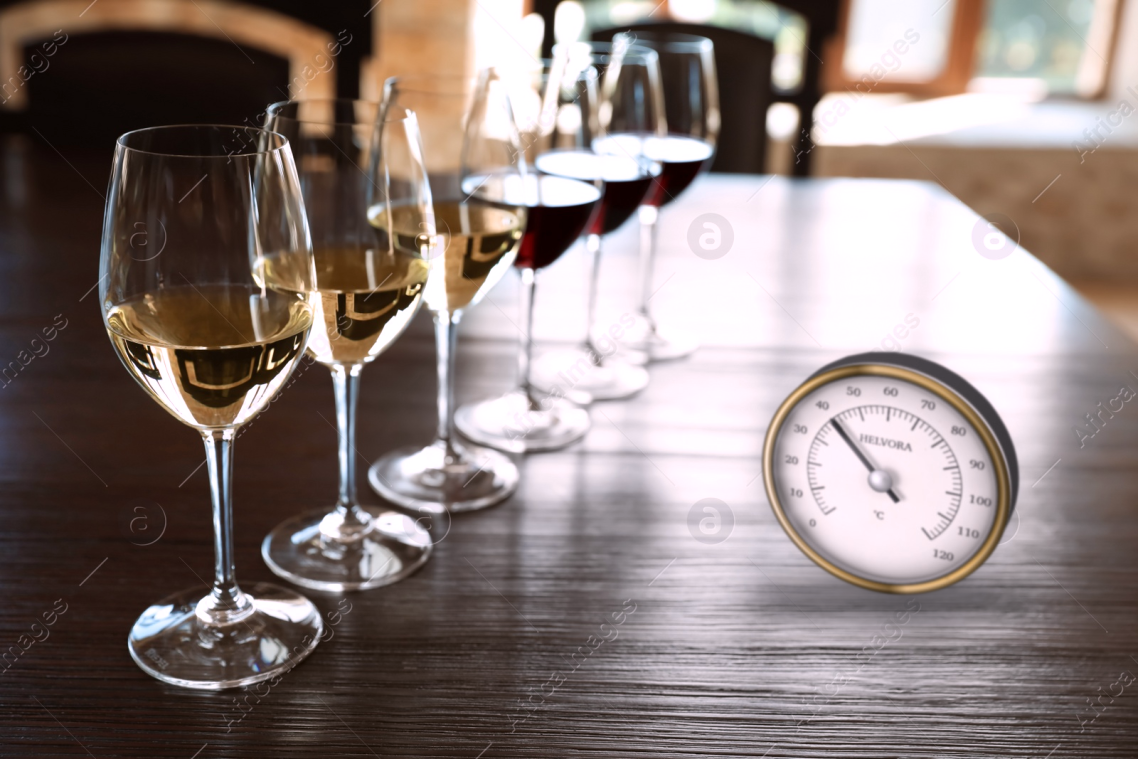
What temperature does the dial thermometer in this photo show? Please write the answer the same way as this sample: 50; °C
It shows 40; °C
